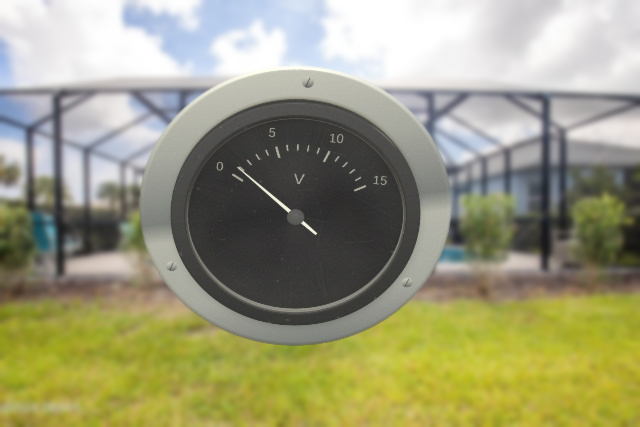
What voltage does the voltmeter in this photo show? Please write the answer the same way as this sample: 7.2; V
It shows 1; V
